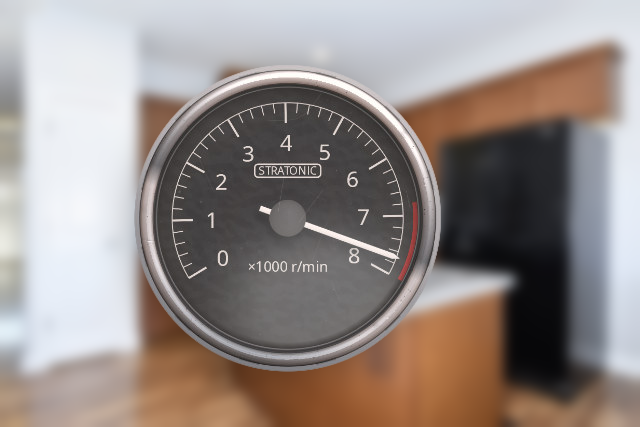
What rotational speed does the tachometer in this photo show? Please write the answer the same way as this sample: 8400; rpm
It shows 7700; rpm
